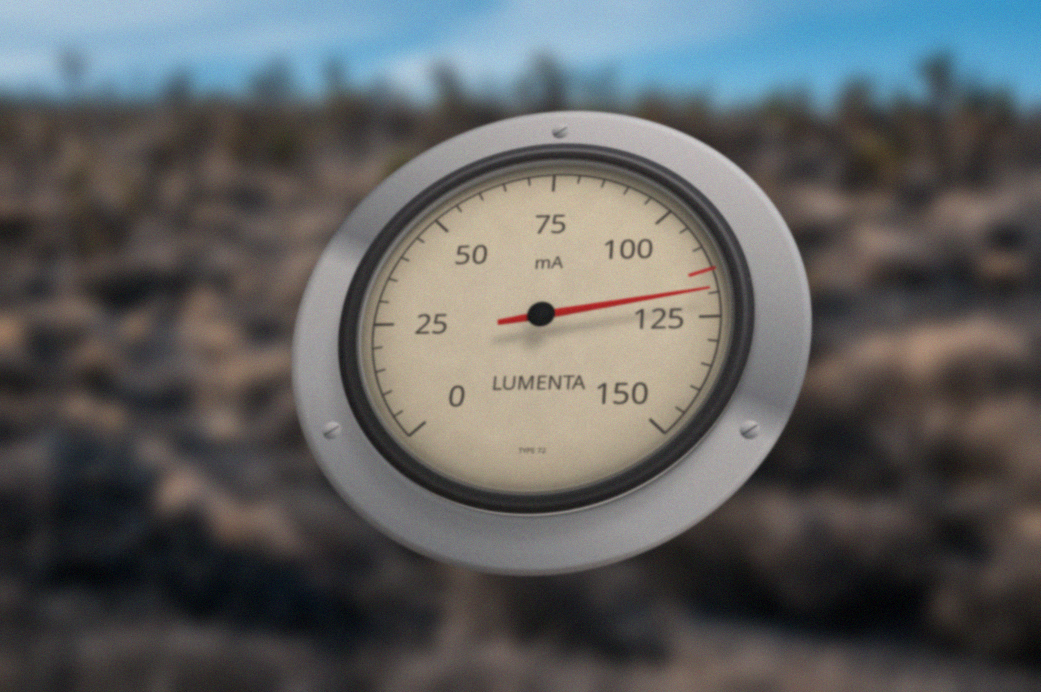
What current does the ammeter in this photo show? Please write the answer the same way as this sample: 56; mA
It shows 120; mA
